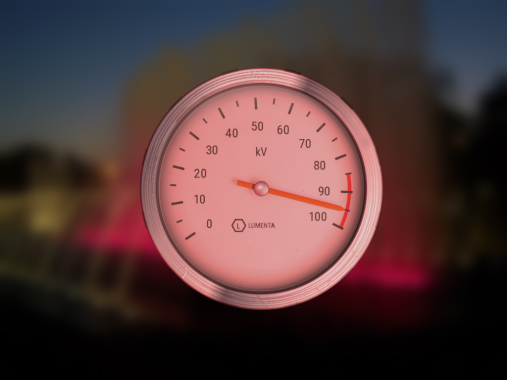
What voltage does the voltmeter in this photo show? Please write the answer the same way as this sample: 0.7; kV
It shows 95; kV
